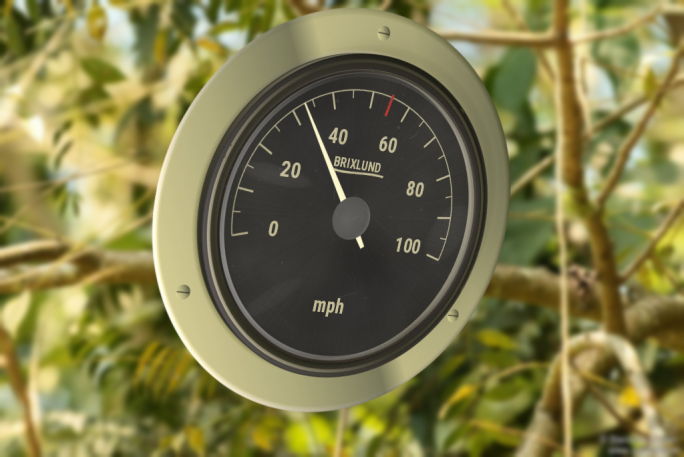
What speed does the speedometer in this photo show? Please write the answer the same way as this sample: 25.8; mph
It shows 32.5; mph
